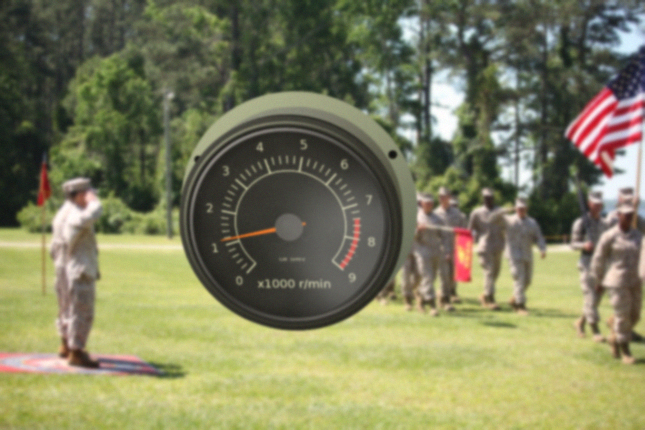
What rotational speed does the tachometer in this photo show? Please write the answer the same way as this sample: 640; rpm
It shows 1200; rpm
